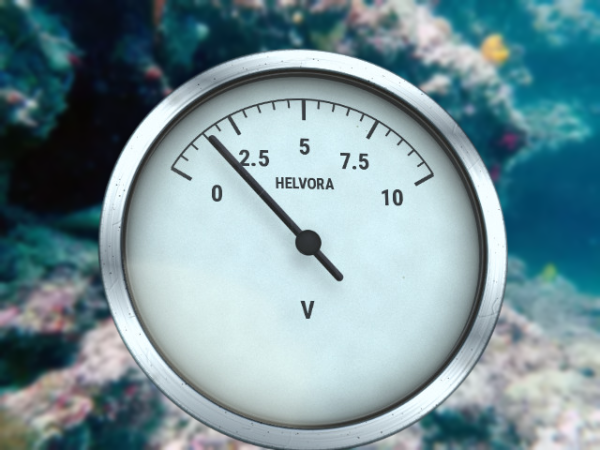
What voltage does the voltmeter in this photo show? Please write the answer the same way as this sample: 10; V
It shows 1.5; V
